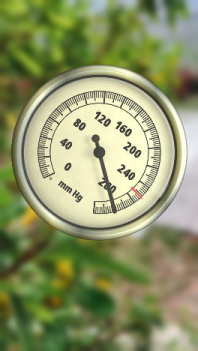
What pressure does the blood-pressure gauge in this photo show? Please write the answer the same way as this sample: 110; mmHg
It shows 280; mmHg
